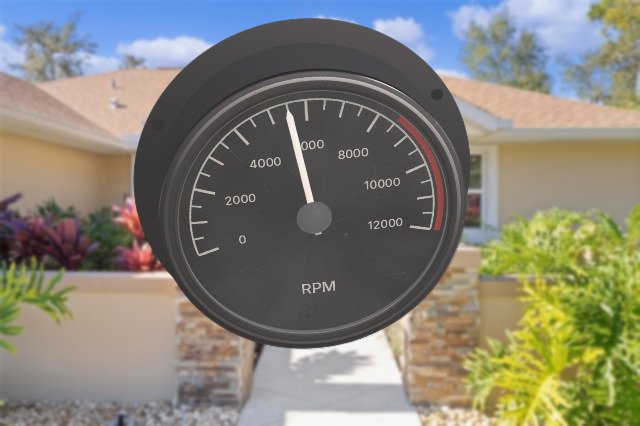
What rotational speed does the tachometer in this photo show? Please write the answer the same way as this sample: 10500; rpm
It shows 5500; rpm
